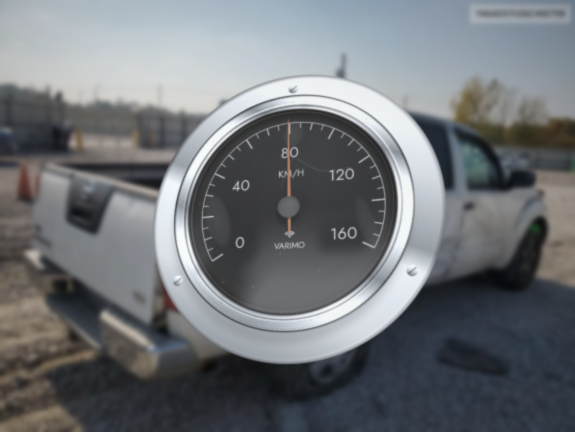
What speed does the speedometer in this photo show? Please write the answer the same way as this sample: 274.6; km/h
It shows 80; km/h
